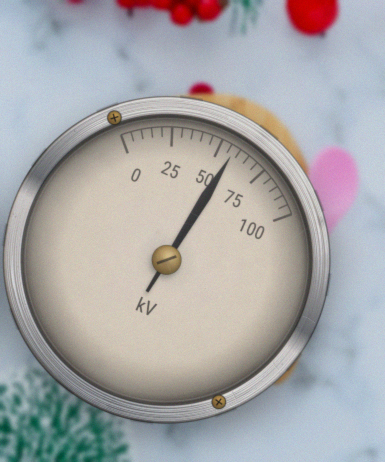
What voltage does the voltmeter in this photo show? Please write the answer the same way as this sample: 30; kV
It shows 57.5; kV
